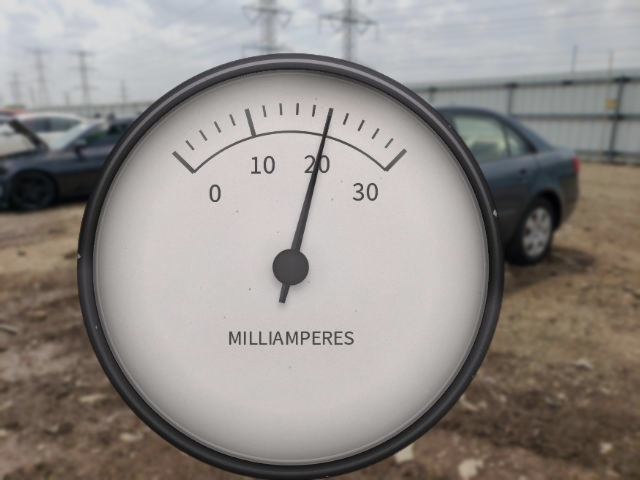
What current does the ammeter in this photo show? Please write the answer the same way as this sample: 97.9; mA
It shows 20; mA
